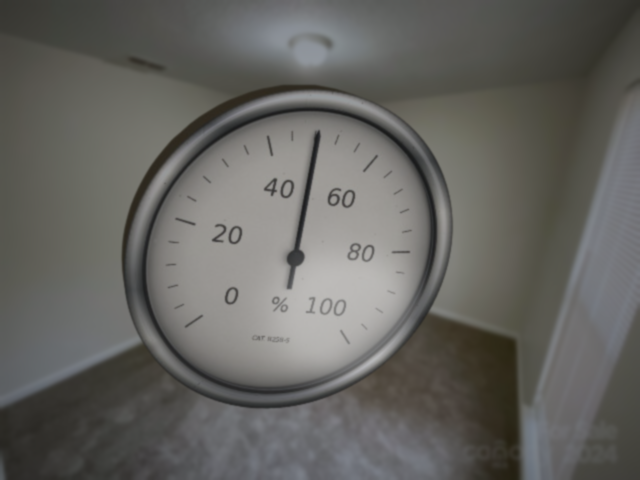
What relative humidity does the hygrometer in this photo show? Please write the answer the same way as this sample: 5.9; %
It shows 48; %
